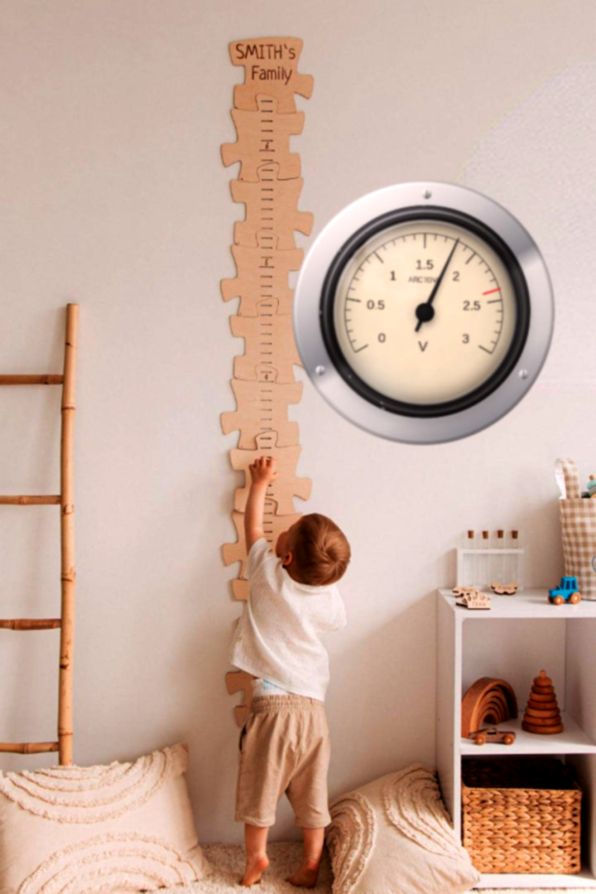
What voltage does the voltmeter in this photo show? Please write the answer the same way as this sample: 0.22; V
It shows 1.8; V
